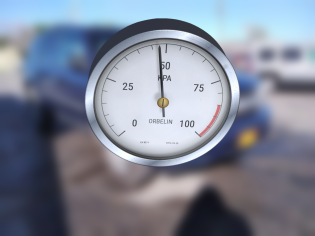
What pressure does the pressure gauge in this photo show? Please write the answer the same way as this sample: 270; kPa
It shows 47.5; kPa
